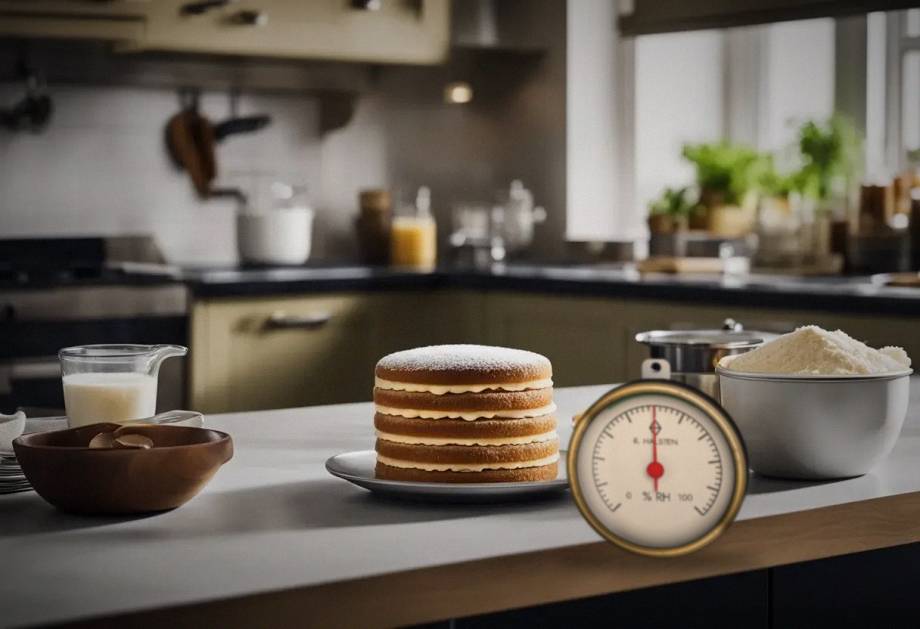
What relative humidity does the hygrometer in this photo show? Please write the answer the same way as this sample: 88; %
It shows 50; %
